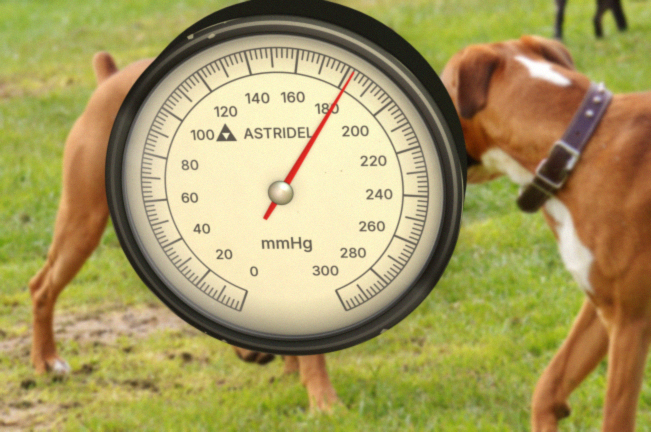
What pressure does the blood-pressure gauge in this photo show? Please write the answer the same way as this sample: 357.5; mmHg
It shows 182; mmHg
